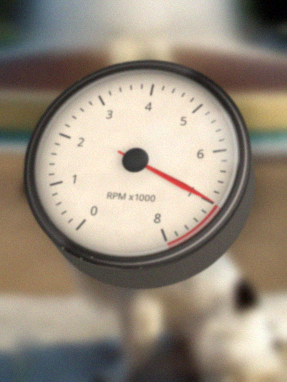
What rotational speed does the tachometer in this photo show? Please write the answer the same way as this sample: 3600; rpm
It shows 7000; rpm
